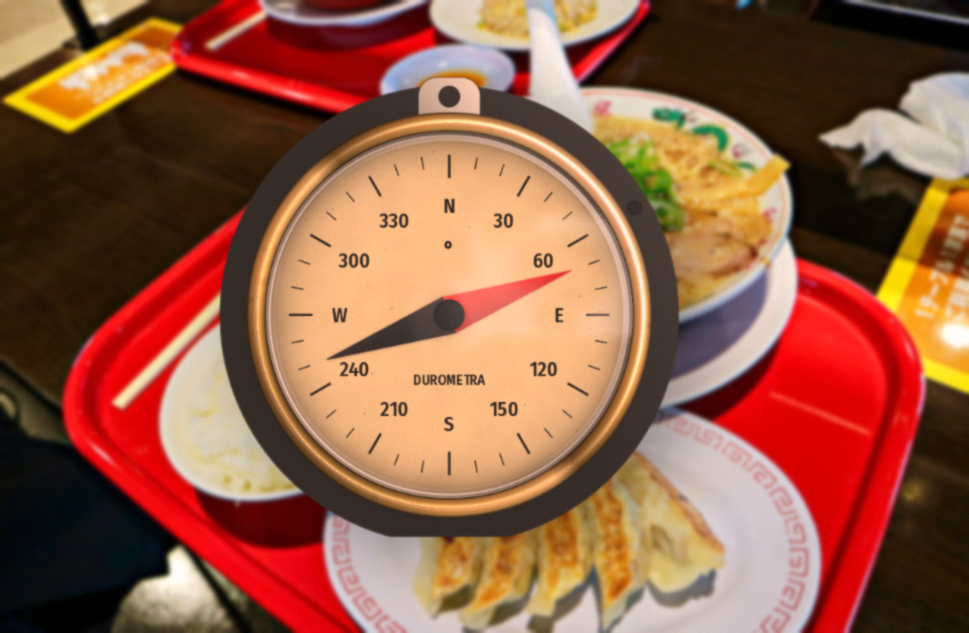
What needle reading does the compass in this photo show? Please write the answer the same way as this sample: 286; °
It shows 70; °
